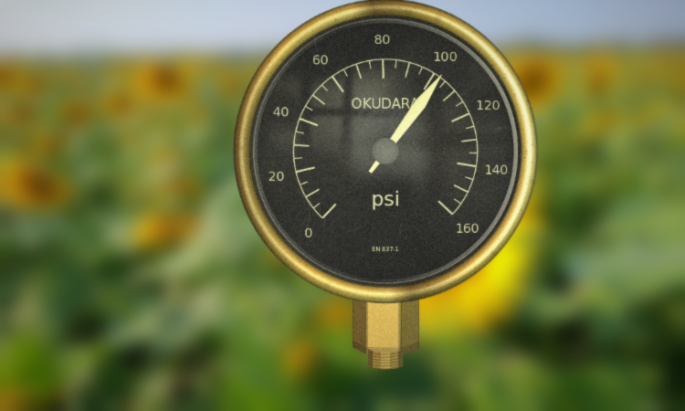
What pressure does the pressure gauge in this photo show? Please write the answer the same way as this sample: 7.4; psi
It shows 102.5; psi
